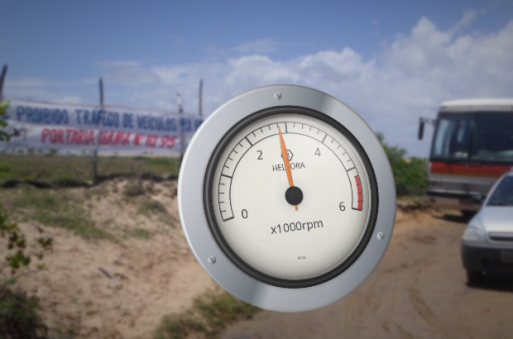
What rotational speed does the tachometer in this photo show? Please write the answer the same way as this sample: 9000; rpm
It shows 2800; rpm
